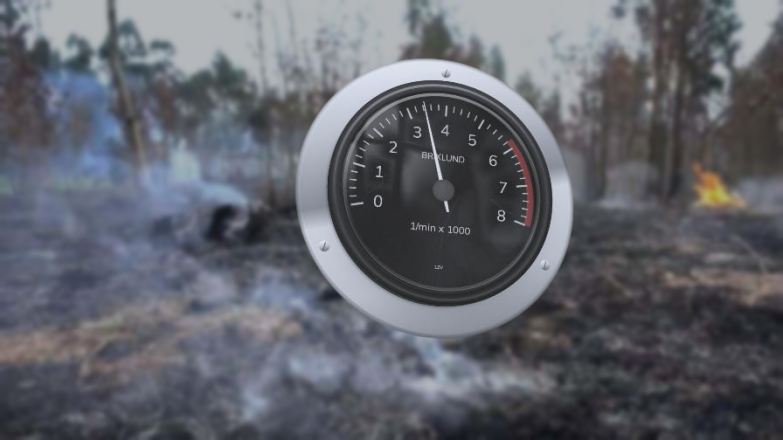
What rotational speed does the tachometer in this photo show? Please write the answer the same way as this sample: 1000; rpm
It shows 3400; rpm
